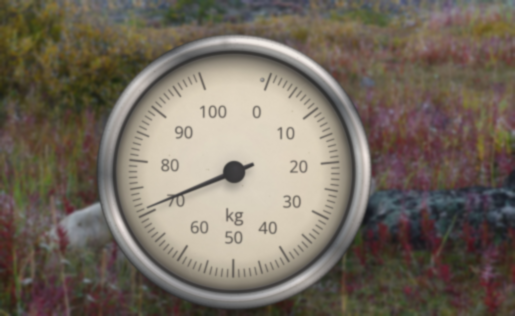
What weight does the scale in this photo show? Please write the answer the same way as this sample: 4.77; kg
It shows 71; kg
